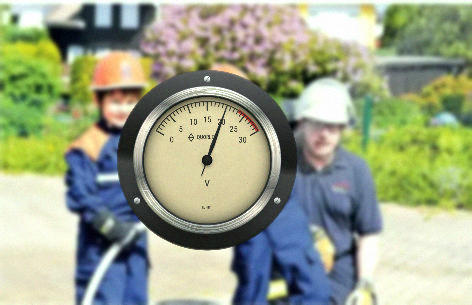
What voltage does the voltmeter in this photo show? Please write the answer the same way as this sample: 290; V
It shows 20; V
